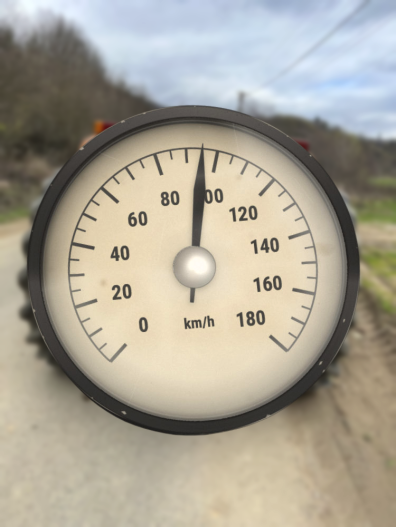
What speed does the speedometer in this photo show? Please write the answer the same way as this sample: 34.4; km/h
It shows 95; km/h
